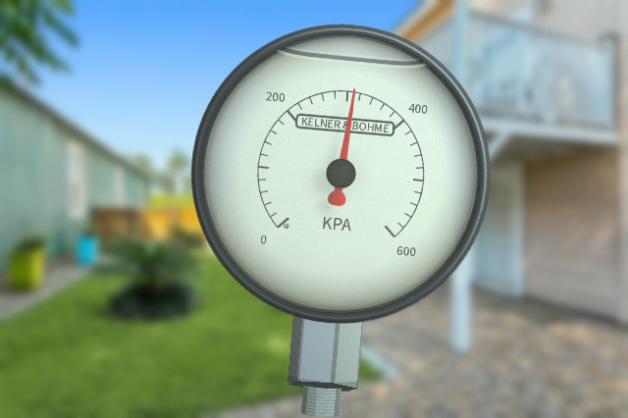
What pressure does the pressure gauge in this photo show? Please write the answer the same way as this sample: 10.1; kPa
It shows 310; kPa
